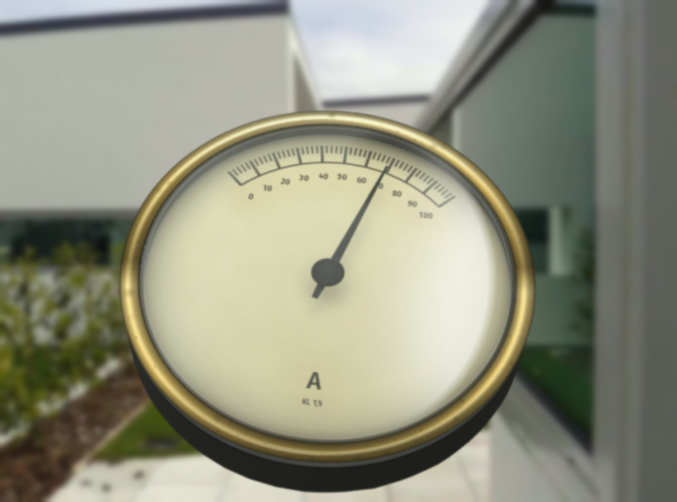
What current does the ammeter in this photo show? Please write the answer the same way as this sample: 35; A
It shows 70; A
